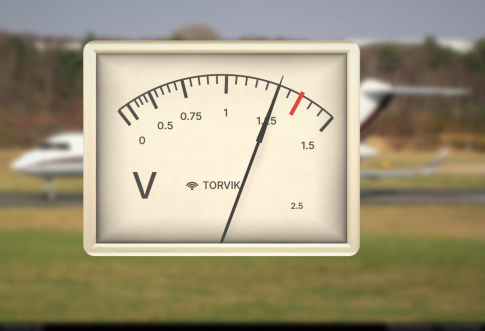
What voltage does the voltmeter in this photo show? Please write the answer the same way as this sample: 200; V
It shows 1.25; V
